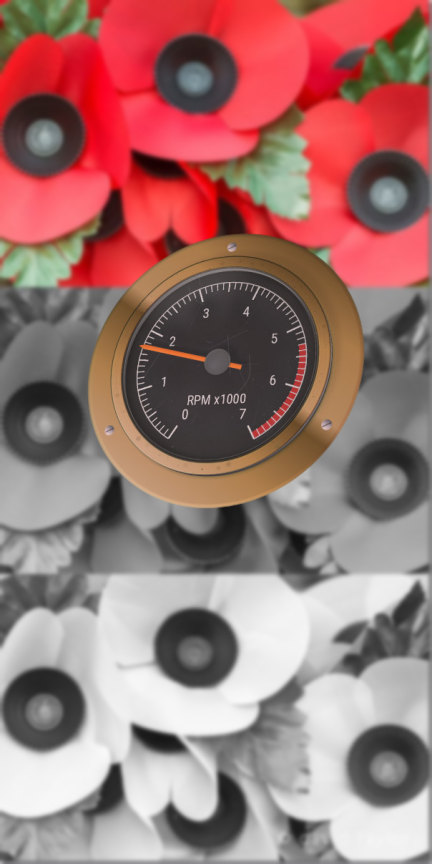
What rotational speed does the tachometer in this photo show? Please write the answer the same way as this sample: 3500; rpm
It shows 1700; rpm
